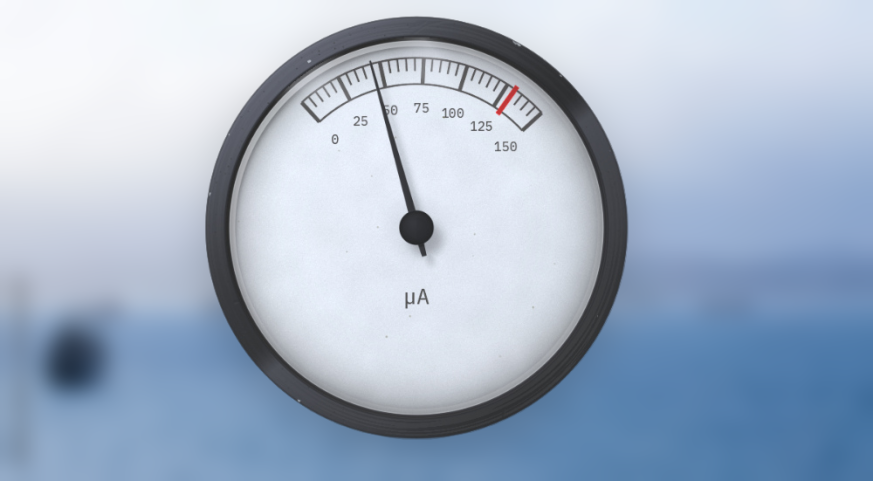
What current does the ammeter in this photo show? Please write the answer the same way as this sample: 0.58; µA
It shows 45; µA
